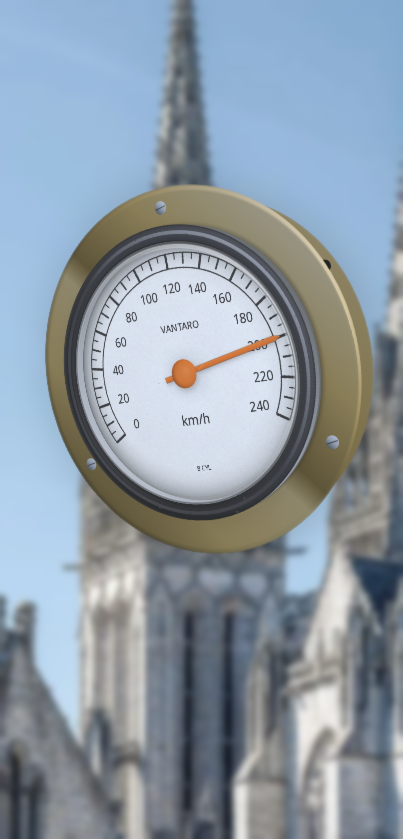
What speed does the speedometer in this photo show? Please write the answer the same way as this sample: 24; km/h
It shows 200; km/h
